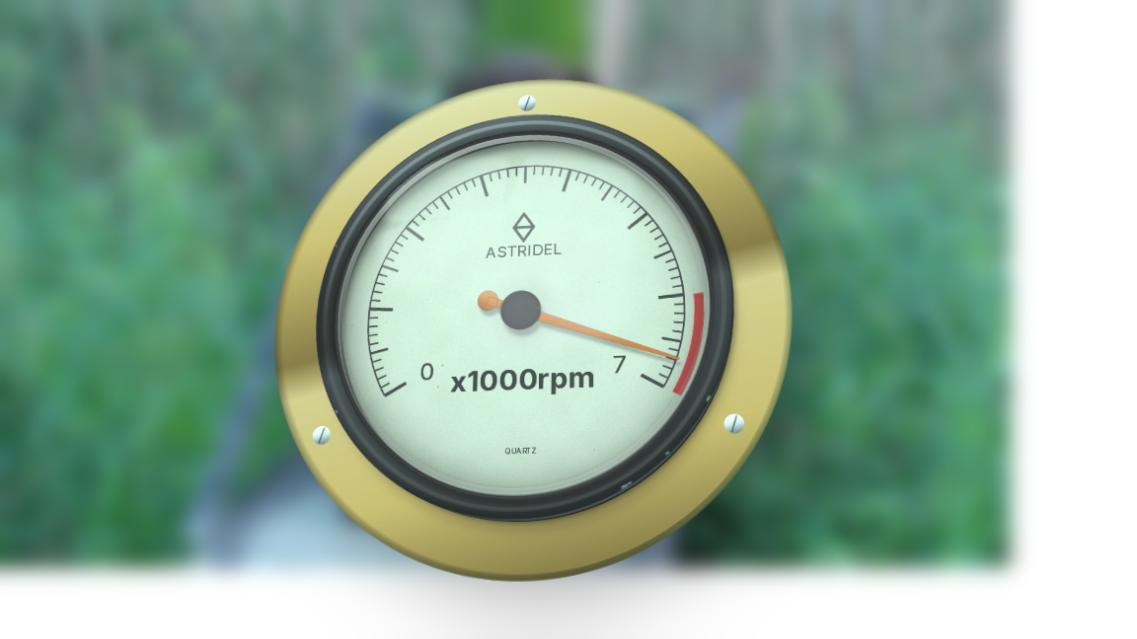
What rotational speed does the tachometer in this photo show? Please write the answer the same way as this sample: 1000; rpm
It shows 6700; rpm
